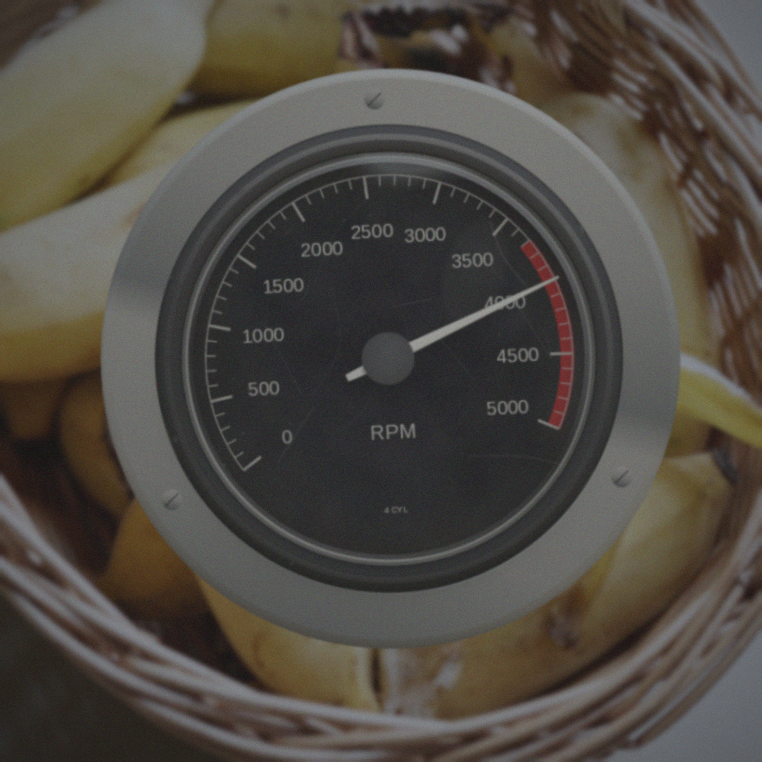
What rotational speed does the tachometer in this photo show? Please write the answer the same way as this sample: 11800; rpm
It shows 4000; rpm
